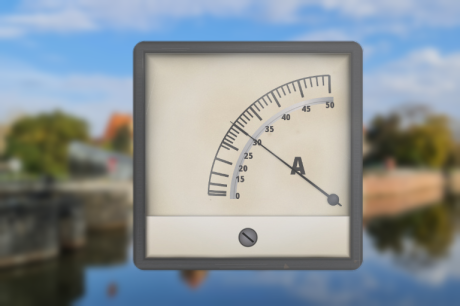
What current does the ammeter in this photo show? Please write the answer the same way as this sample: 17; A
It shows 30; A
